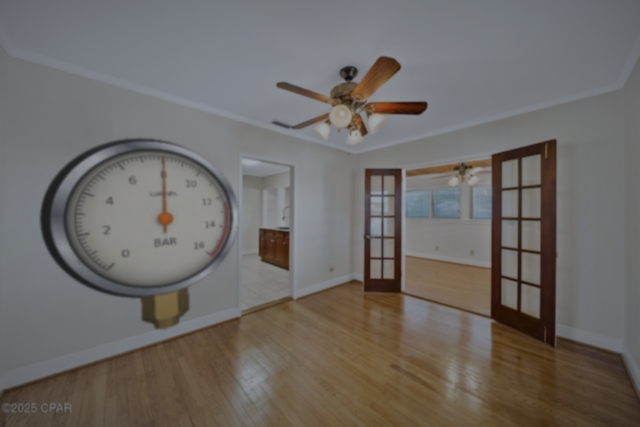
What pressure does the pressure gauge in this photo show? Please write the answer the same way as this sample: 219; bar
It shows 8; bar
